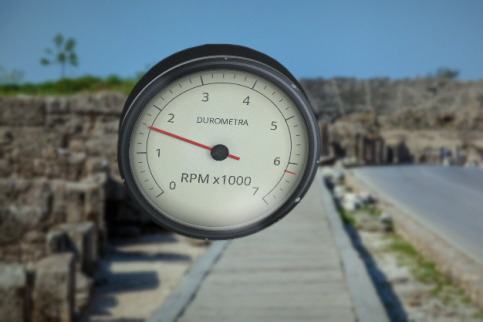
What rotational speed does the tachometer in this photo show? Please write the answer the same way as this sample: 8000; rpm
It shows 1600; rpm
